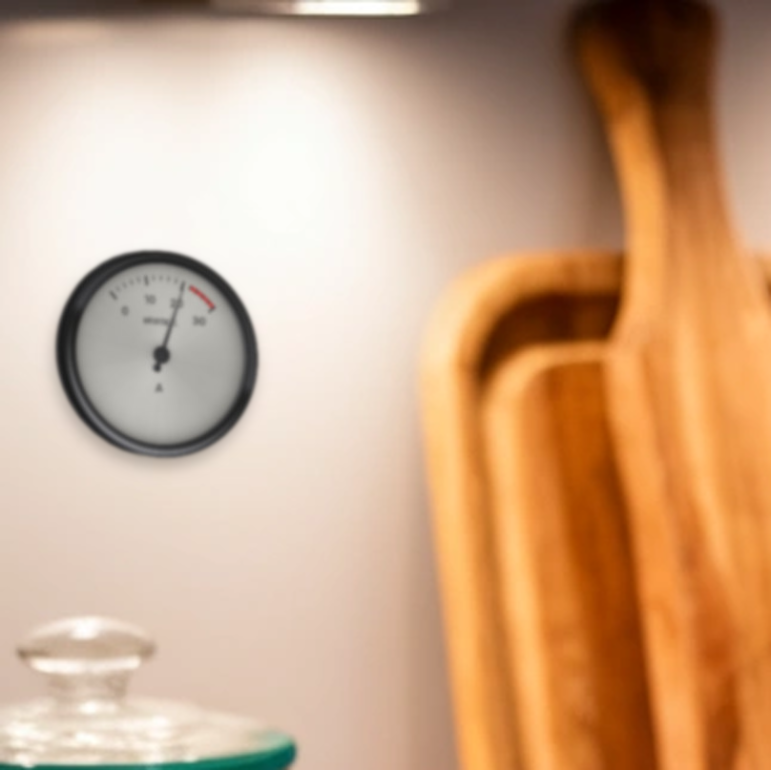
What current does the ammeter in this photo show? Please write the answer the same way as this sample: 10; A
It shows 20; A
